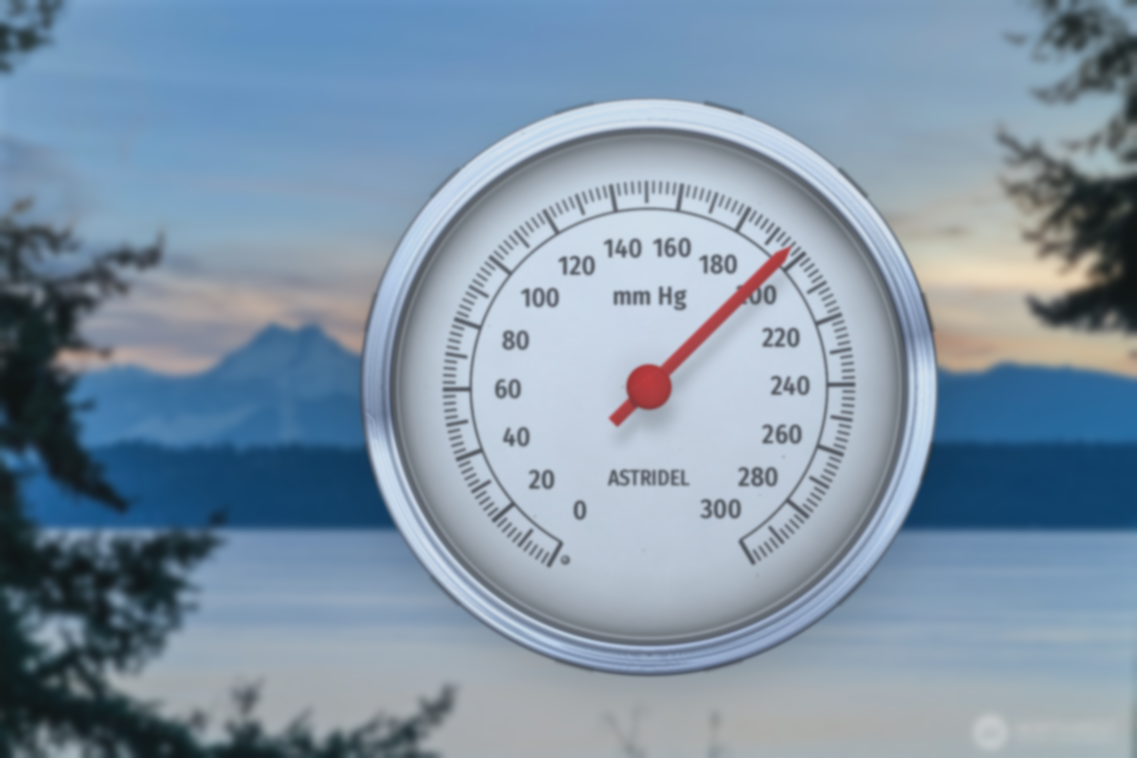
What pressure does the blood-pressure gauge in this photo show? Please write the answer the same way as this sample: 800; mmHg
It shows 196; mmHg
